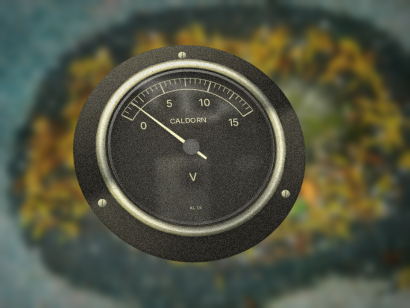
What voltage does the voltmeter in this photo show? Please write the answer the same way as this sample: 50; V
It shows 1.5; V
